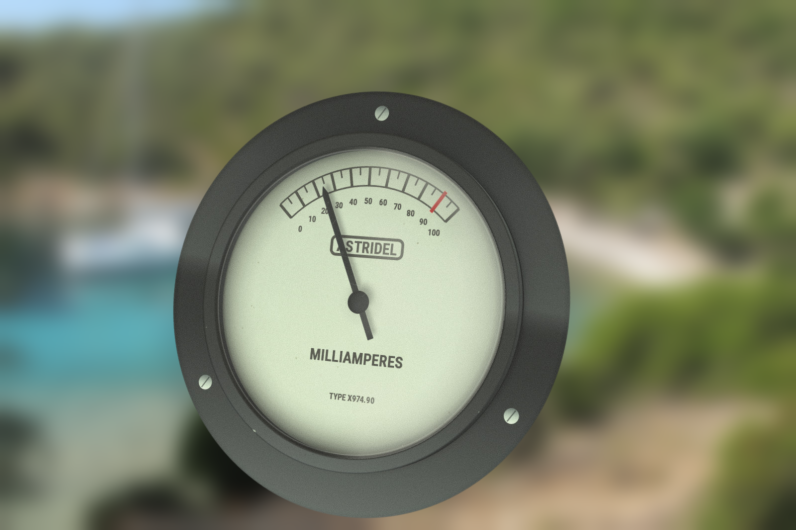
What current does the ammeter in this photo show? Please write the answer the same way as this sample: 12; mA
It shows 25; mA
